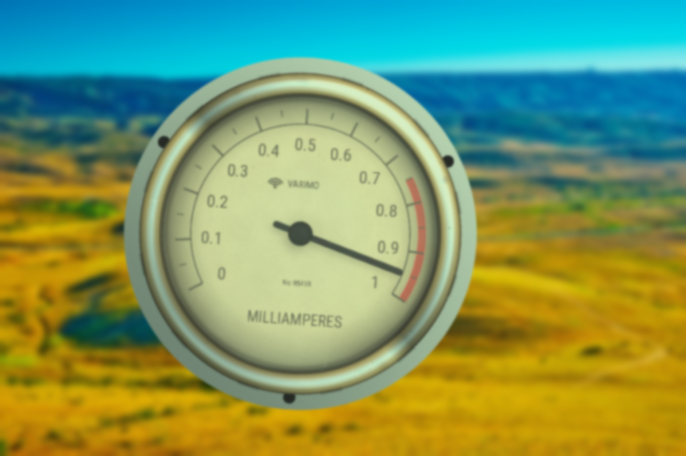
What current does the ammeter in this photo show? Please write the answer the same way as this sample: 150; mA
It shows 0.95; mA
